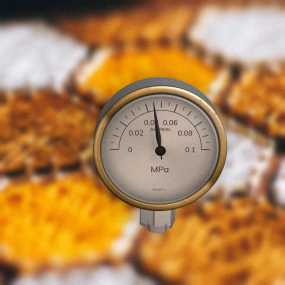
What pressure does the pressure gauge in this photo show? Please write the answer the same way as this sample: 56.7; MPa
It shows 0.045; MPa
